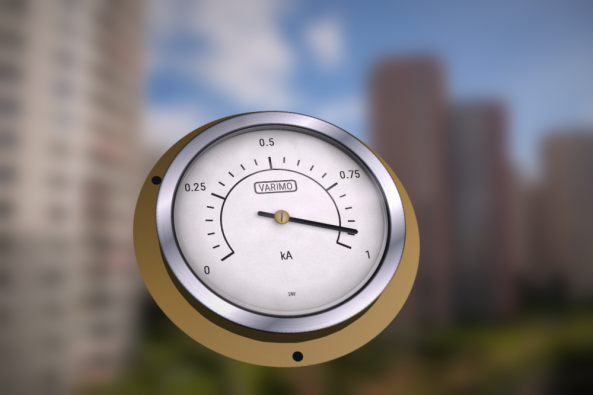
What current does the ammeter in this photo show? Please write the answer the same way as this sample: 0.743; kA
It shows 0.95; kA
